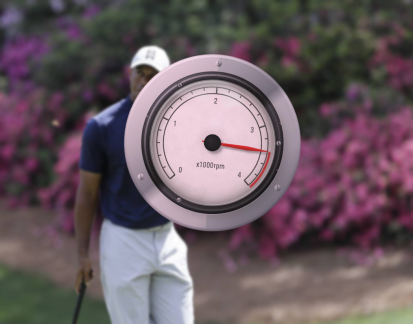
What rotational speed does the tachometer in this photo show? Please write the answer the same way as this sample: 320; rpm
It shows 3400; rpm
